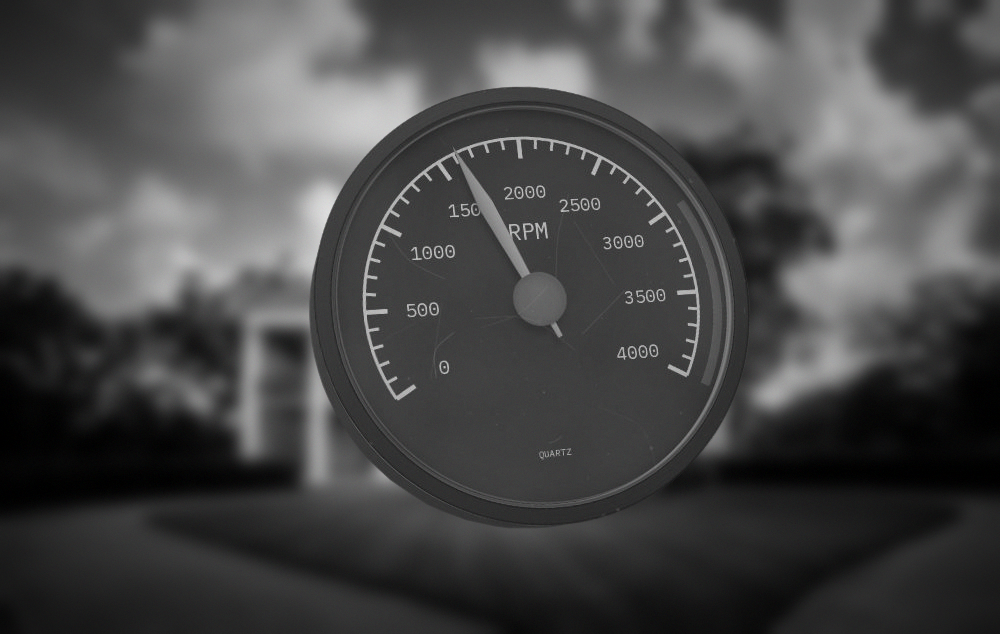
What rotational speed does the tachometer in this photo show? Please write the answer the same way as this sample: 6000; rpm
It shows 1600; rpm
